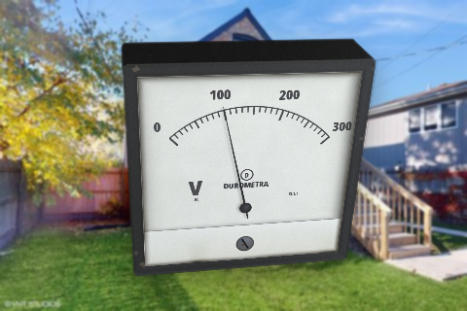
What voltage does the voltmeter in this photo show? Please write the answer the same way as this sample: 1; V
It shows 100; V
